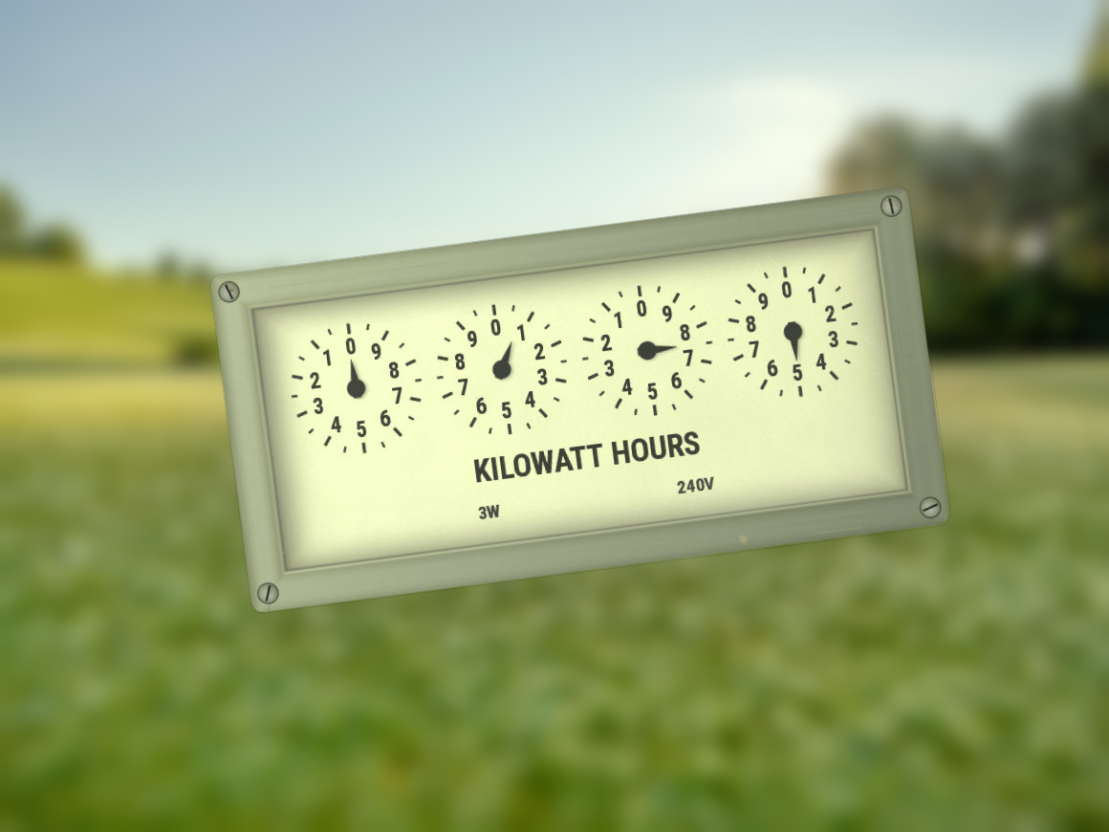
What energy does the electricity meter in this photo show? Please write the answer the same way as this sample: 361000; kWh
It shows 75; kWh
